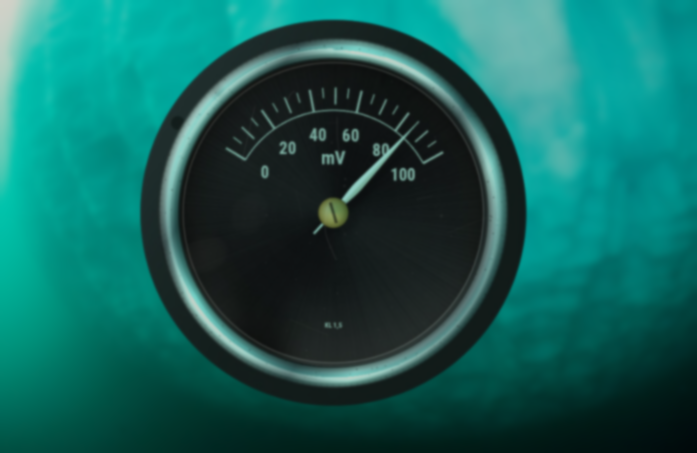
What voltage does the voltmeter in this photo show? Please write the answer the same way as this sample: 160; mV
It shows 85; mV
